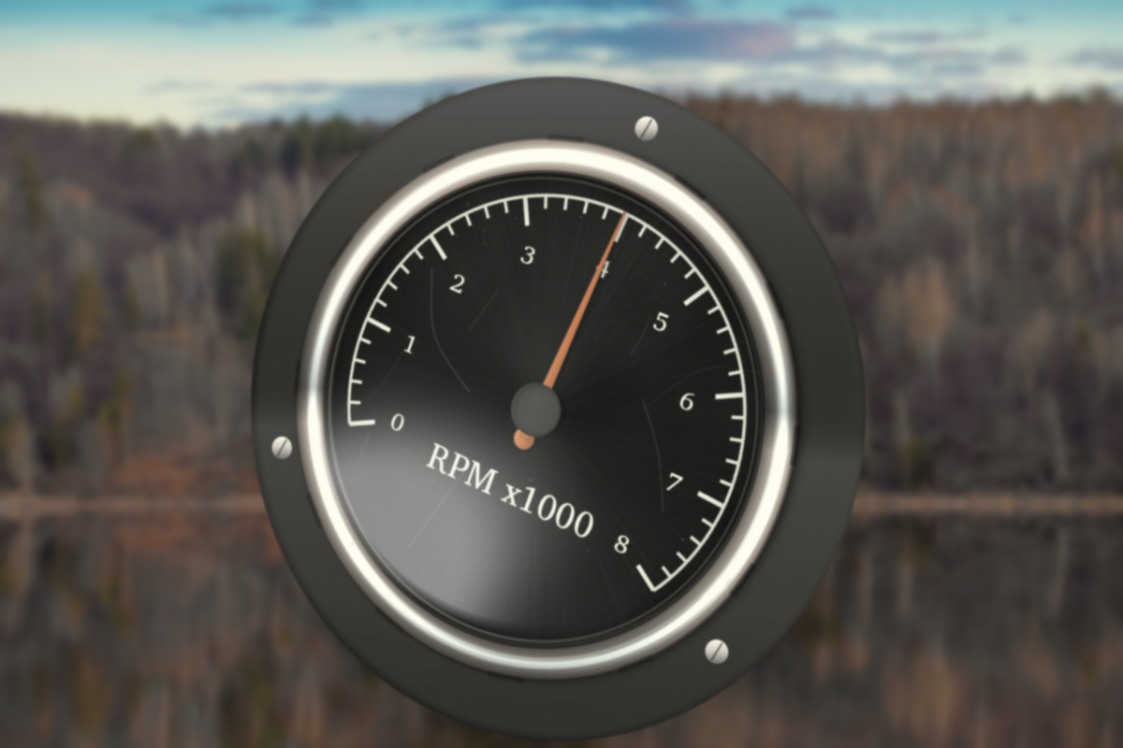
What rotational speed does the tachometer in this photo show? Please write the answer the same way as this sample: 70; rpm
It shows 4000; rpm
